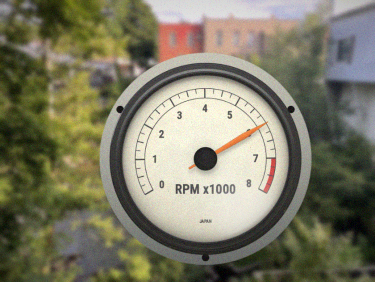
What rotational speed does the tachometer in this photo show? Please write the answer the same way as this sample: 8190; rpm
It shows 6000; rpm
